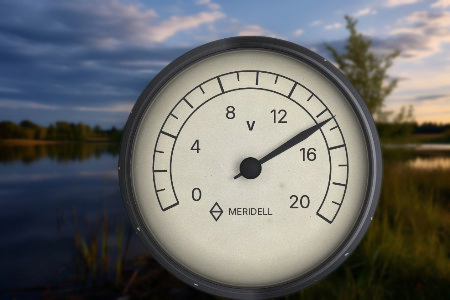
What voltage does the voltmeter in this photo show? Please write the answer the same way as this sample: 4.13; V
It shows 14.5; V
